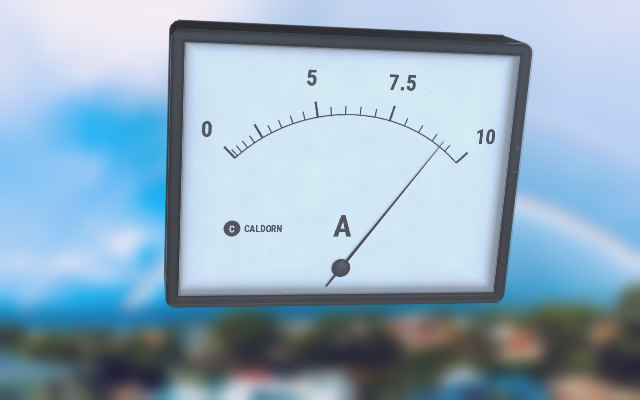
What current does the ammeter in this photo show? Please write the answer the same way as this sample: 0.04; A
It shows 9.25; A
